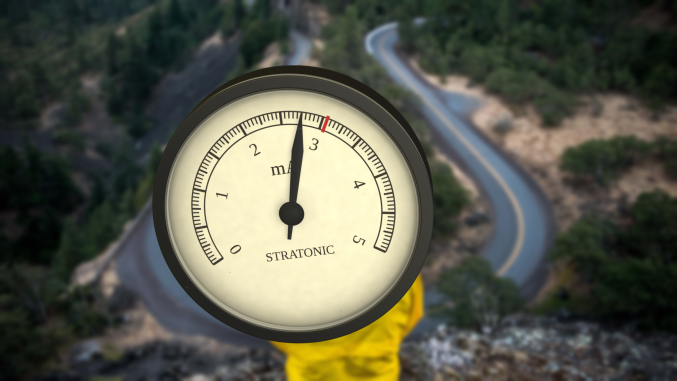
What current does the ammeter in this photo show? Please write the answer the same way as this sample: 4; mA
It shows 2.75; mA
